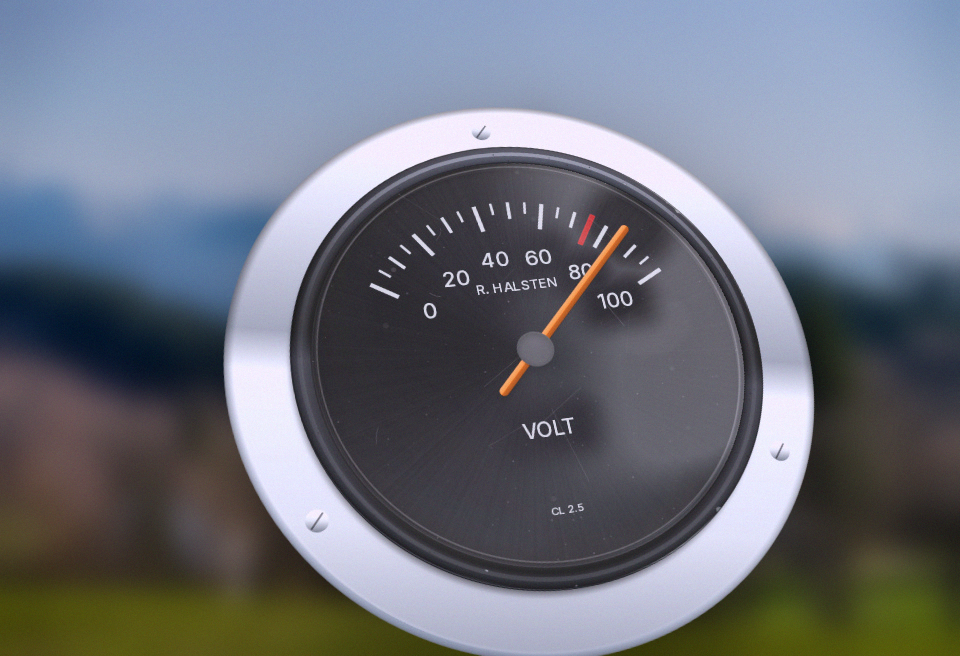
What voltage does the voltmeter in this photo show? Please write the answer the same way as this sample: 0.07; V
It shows 85; V
